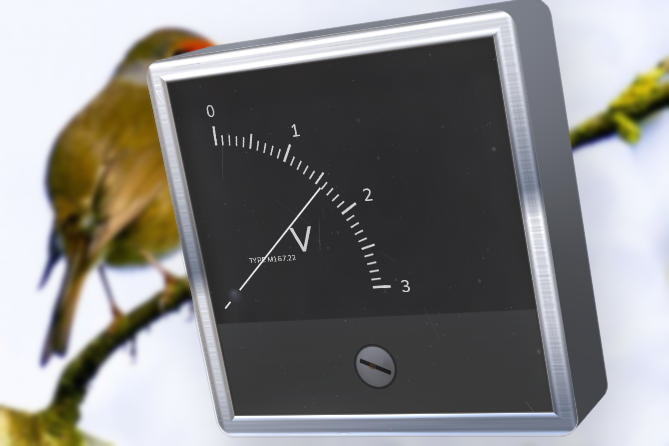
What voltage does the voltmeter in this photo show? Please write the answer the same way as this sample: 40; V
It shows 1.6; V
